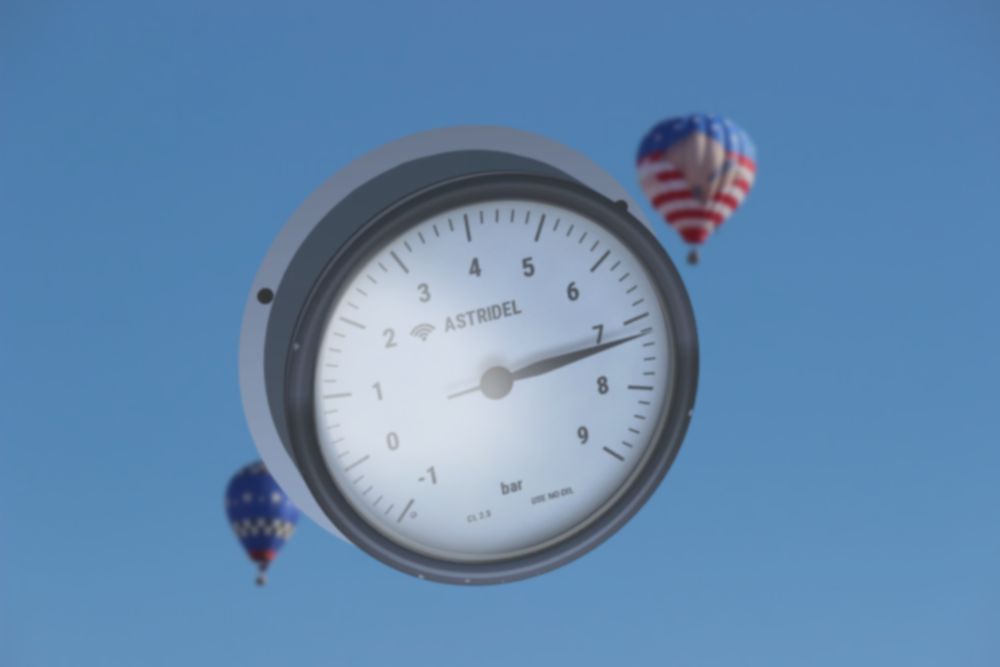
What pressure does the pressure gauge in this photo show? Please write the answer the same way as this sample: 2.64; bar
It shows 7.2; bar
